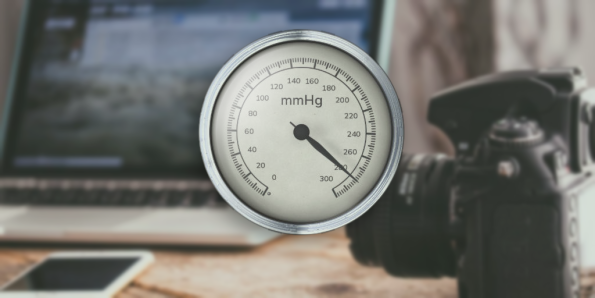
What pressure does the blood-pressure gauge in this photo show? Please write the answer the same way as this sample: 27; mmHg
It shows 280; mmHg
